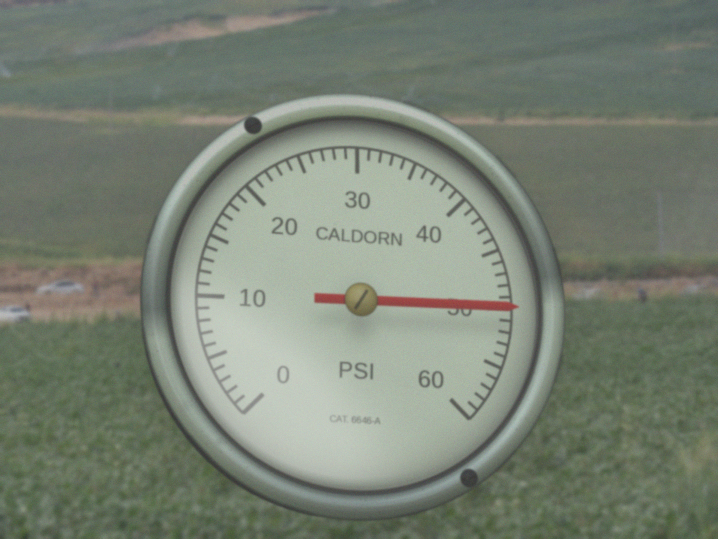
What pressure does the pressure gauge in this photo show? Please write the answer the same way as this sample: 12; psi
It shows 50; psi
